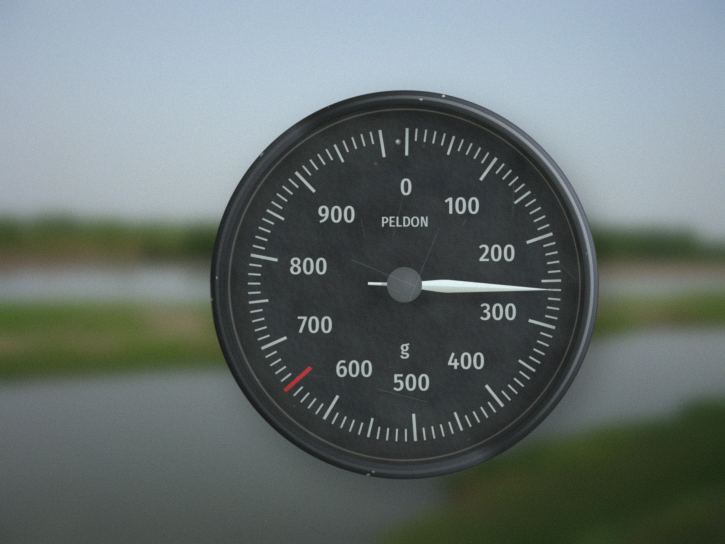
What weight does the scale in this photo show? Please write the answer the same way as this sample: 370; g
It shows 260; g
